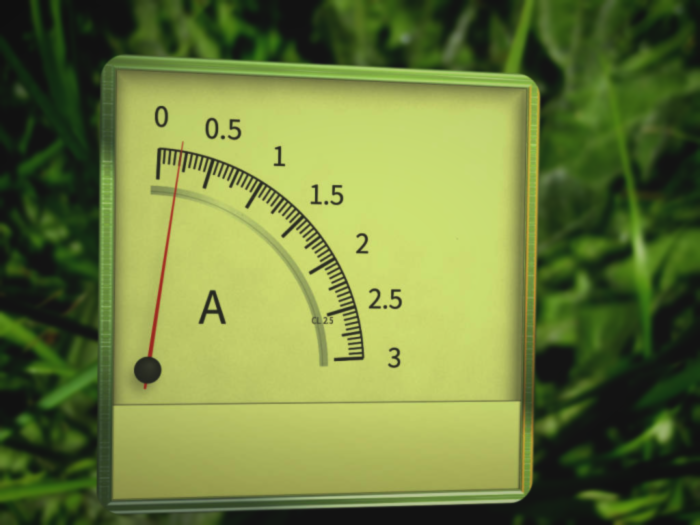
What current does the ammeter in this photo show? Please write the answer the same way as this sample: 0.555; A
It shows 0.2; A
